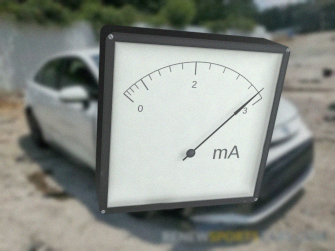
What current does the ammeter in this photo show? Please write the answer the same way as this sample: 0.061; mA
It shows 2.9; mA
